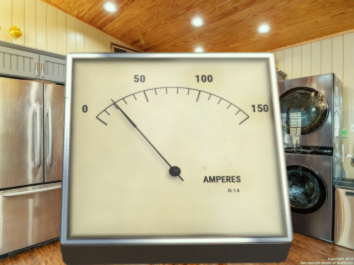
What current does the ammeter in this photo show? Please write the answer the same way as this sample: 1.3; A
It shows 20; A
